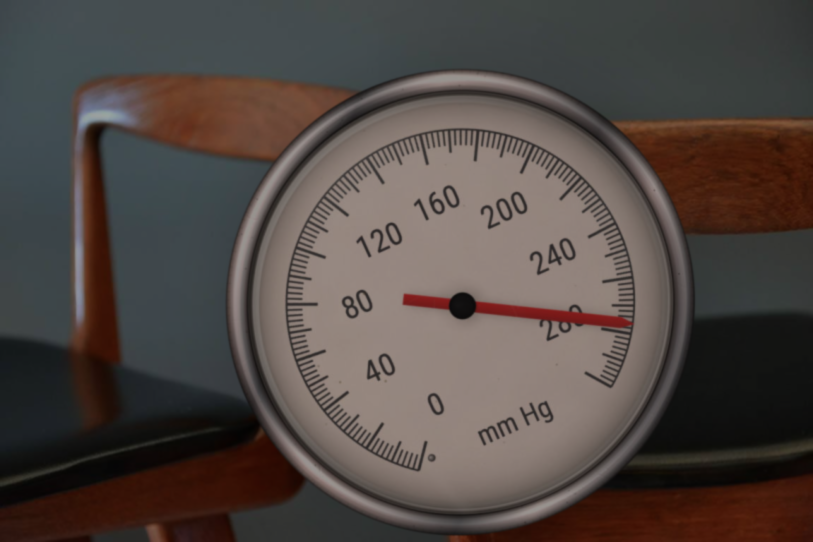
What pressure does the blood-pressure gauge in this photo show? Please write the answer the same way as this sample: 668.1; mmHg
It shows 276; mmHg
